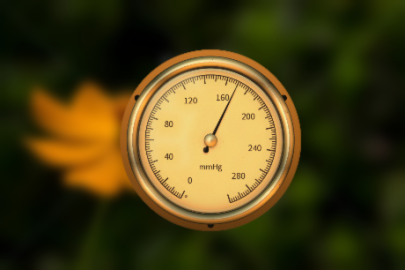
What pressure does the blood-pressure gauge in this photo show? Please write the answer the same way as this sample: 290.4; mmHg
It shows 170; mmHg
